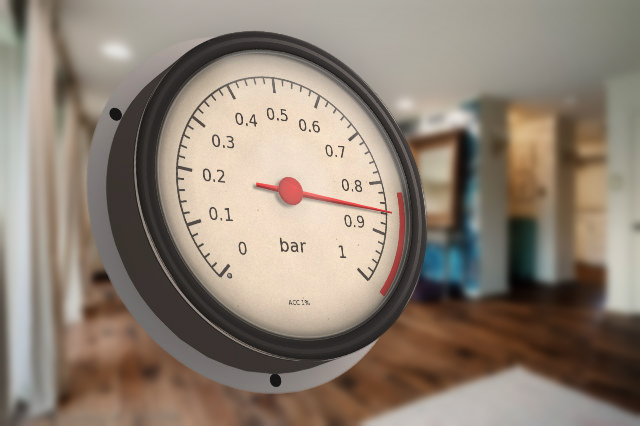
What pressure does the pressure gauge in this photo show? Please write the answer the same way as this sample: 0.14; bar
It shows 0.86; bar
